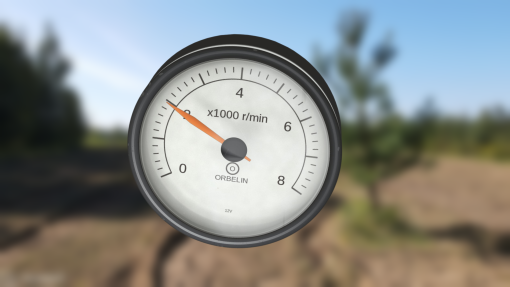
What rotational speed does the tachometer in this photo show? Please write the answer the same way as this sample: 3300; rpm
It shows 2000; rpm
